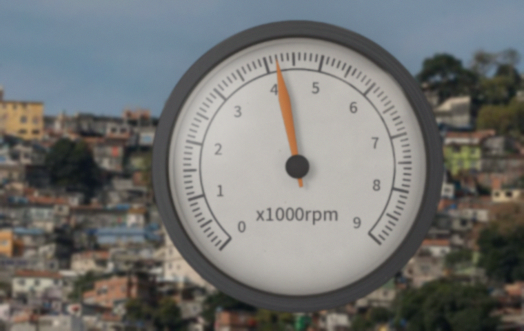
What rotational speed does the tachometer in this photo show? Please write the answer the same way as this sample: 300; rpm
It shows 4200; rpm
